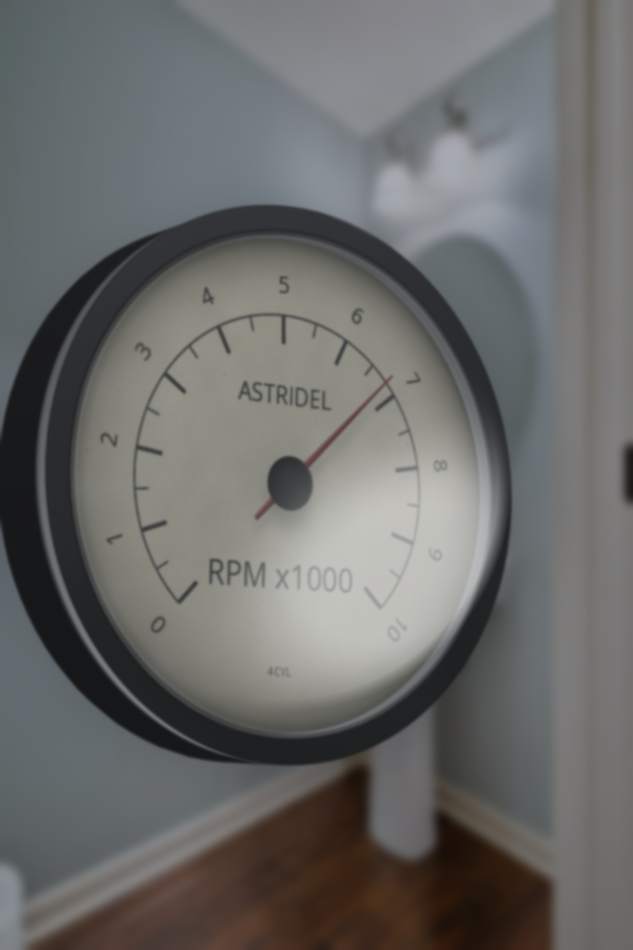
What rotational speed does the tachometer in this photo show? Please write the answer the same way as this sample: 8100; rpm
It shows 6750; rpm
